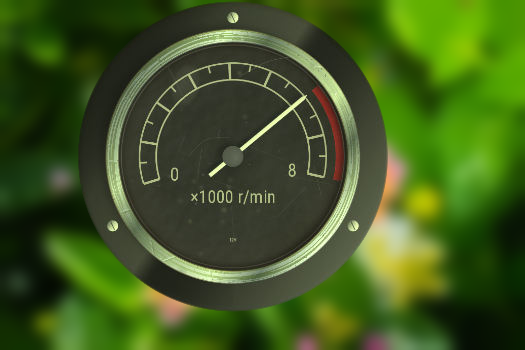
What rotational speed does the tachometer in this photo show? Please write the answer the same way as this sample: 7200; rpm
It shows 6000; rpm
